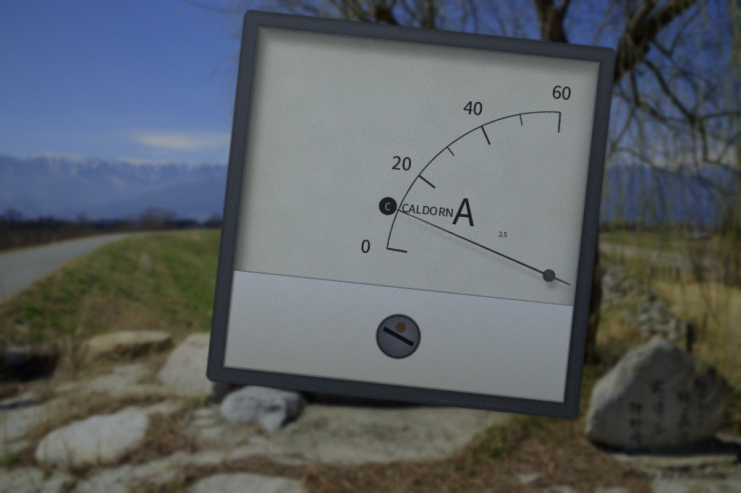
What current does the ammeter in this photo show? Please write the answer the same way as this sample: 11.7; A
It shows 10; A
